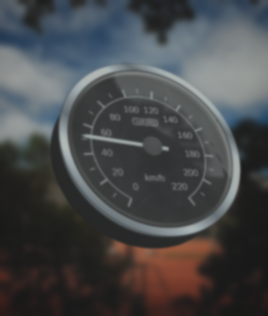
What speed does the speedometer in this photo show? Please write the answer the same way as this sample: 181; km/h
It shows 50; km/h
